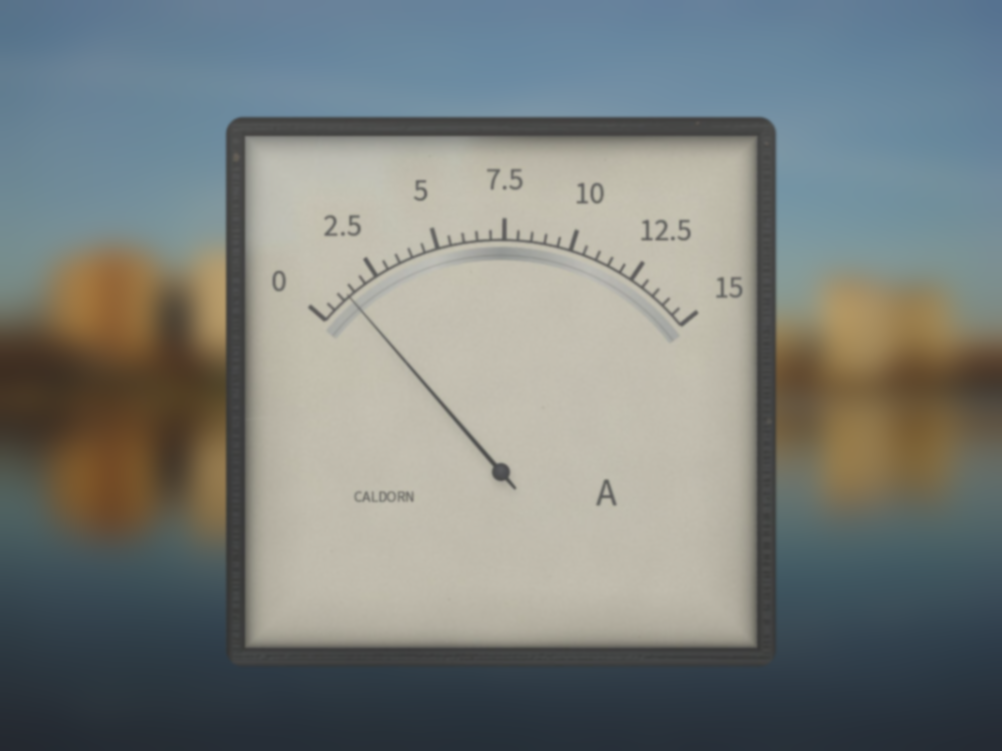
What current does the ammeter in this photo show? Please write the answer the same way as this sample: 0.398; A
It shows 1.25; A
